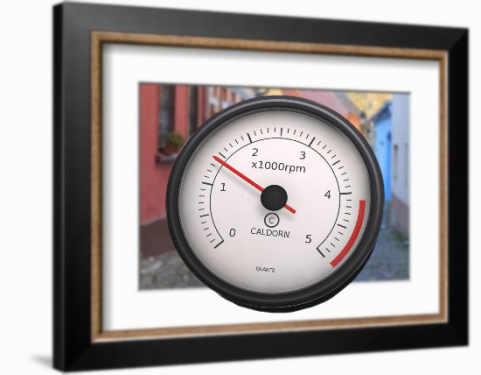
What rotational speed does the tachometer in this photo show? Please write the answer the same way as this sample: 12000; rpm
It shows 1400; rpm
